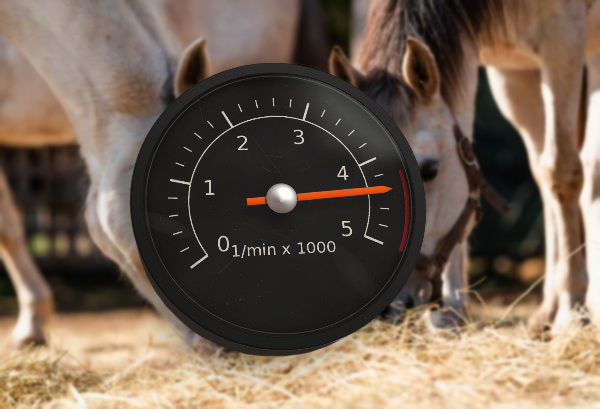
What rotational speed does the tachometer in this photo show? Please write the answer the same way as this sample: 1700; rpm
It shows 4400; rpm
